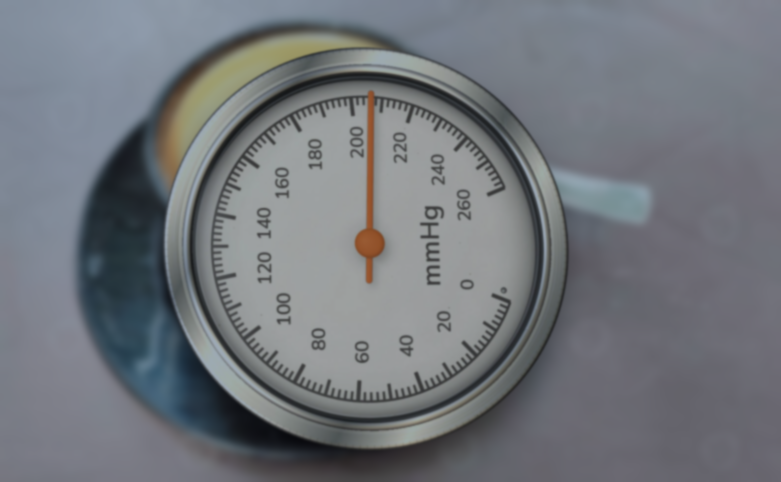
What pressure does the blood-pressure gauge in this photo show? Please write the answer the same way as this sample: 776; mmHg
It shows 206; mmHg
